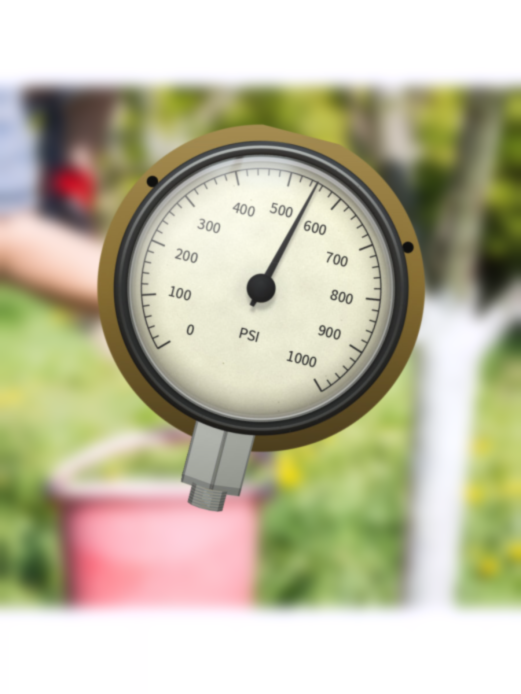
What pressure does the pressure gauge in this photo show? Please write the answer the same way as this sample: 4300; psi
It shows 550; psi
